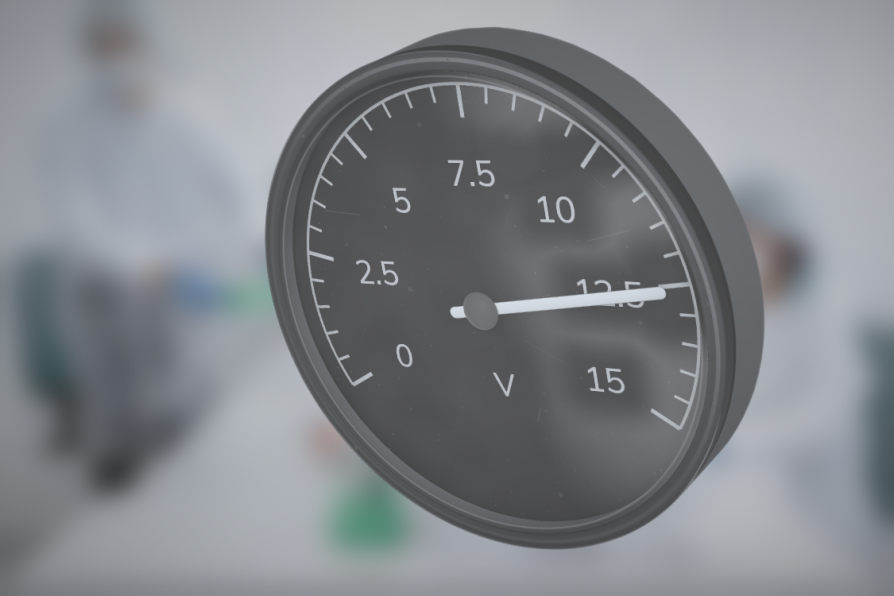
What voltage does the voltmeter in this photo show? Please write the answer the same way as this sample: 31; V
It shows 12.5; V
